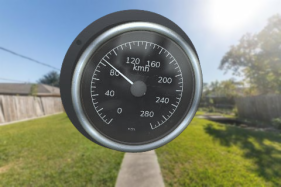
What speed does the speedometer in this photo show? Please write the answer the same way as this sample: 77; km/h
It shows 85; km/h
